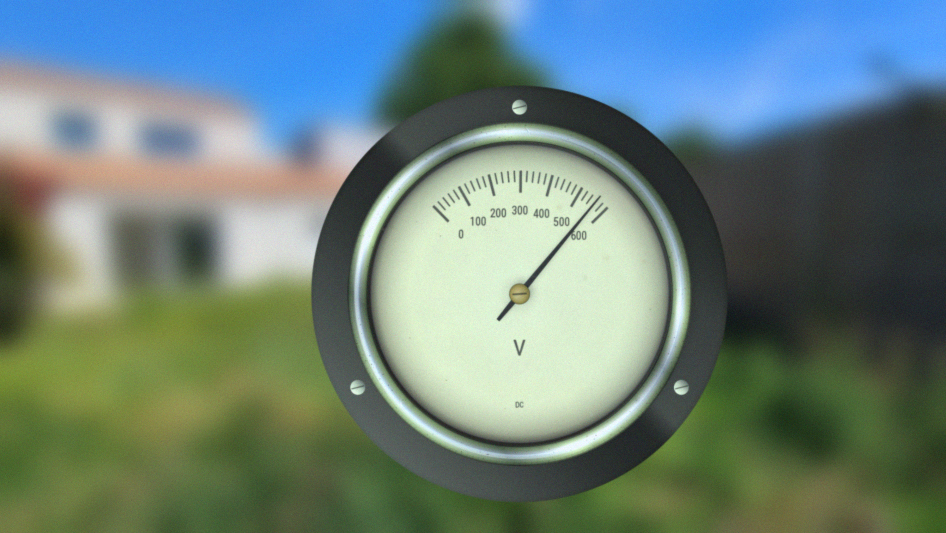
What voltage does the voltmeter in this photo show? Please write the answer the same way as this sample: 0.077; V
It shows 560; V
